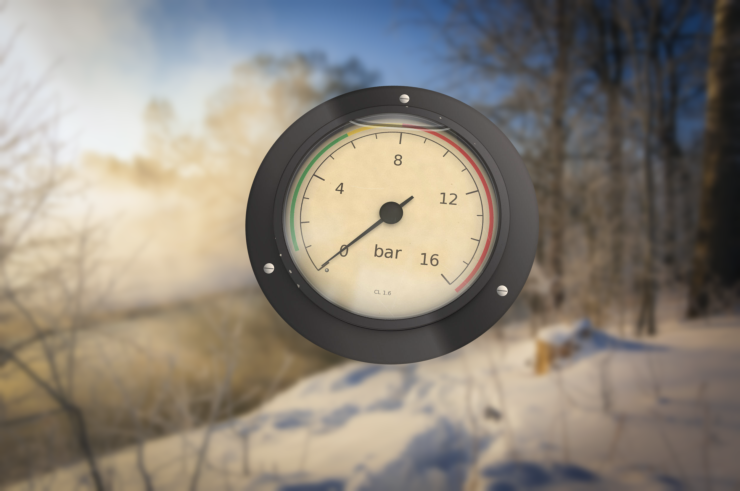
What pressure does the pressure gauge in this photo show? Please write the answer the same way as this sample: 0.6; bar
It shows 0; bar
